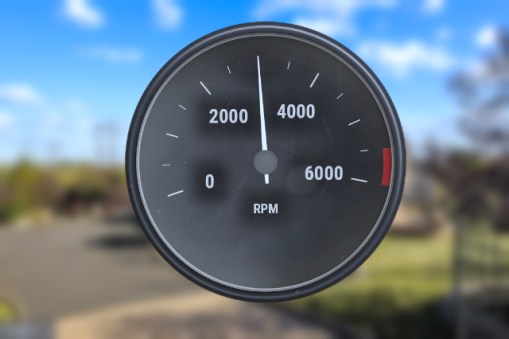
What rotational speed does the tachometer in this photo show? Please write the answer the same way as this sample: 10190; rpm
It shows 3000; rpm
